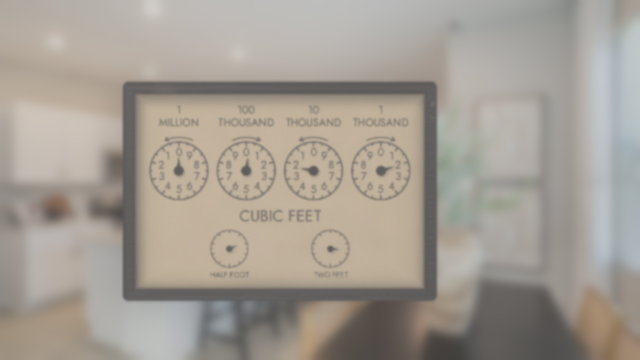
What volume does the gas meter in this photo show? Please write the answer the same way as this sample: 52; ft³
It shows 2200; ft³
